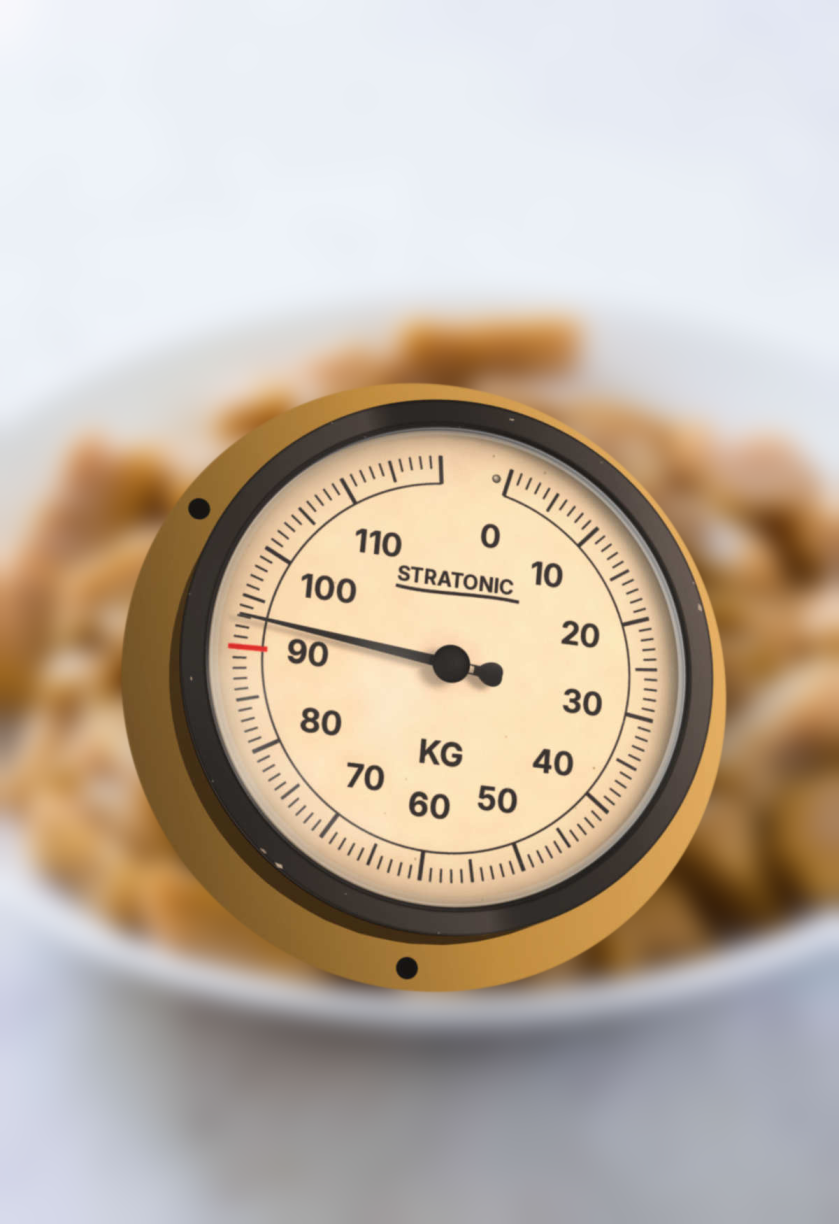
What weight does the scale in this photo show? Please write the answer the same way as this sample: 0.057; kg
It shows 93; kg
